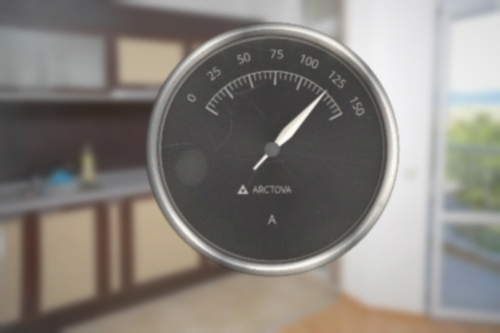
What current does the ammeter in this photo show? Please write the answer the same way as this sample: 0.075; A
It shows 125; A
